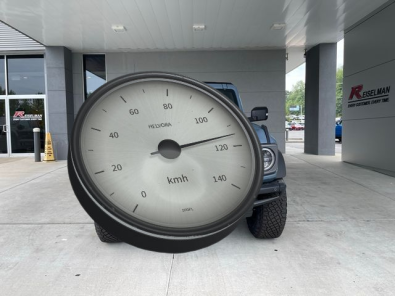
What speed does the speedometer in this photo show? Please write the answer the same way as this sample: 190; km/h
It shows 115; km/h
